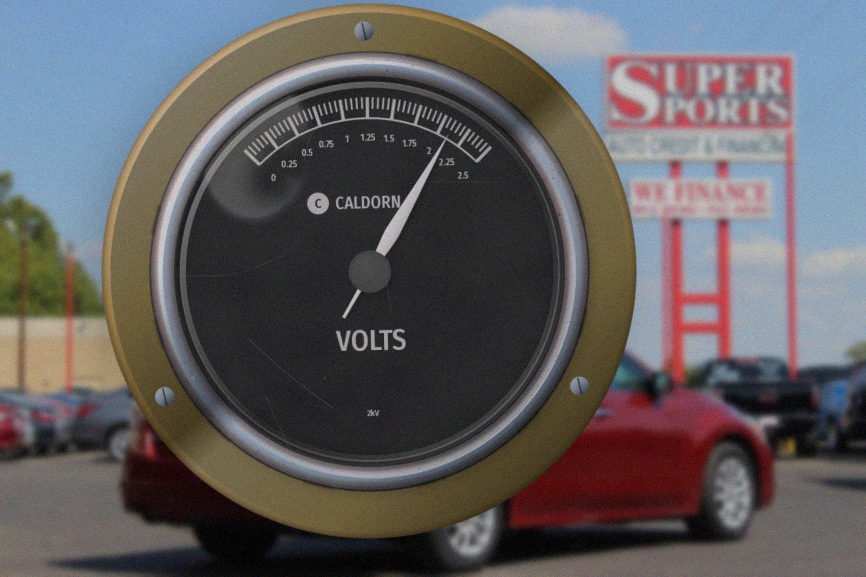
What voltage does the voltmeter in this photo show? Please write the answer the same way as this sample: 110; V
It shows 2.1; V
